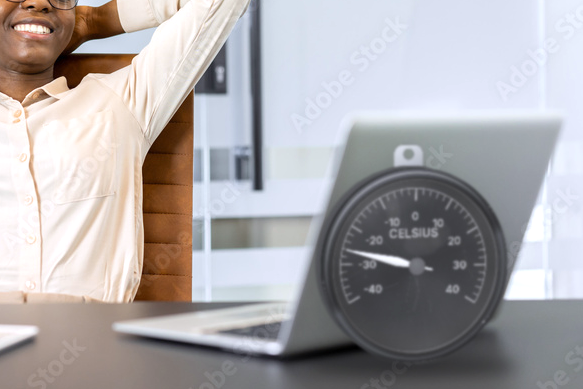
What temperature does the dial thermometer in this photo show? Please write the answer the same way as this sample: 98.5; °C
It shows -26; °C
